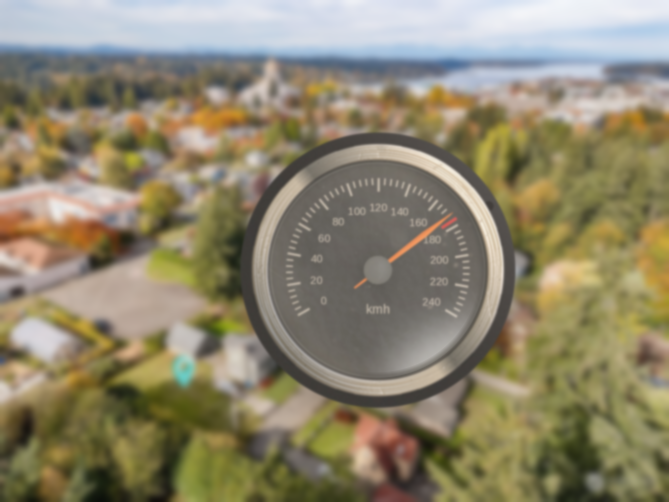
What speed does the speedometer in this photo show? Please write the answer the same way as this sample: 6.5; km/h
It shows 172; km/h
